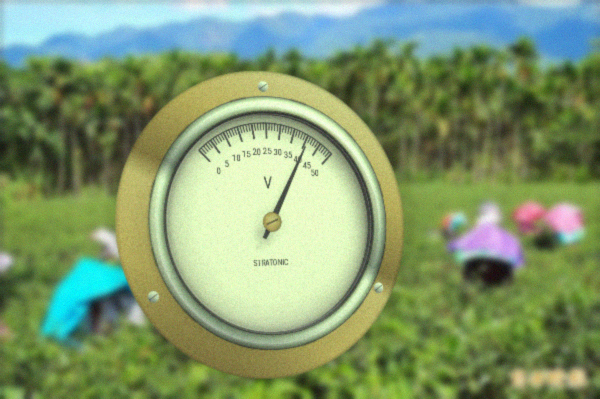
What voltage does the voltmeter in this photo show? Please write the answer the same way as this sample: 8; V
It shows 40; V
